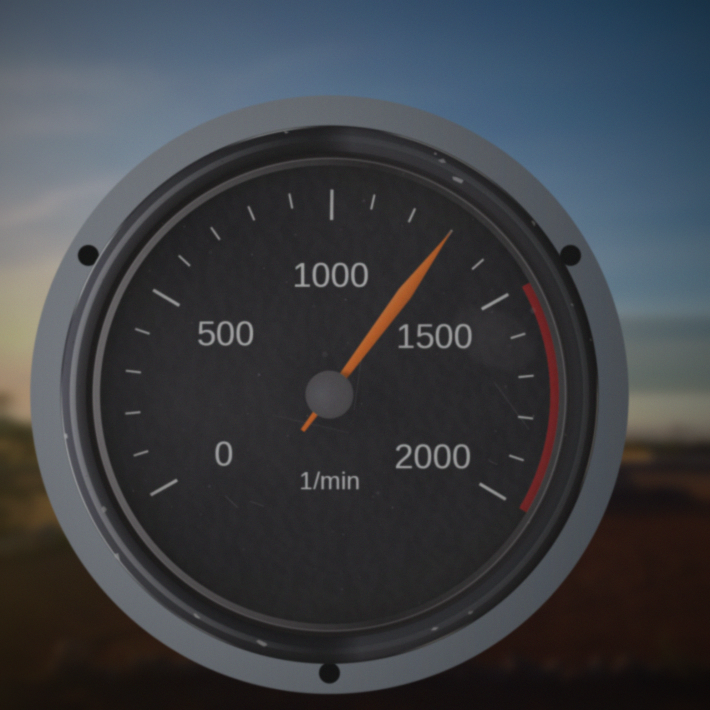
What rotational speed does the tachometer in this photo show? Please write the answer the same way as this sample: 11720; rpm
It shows 1300; rpm
